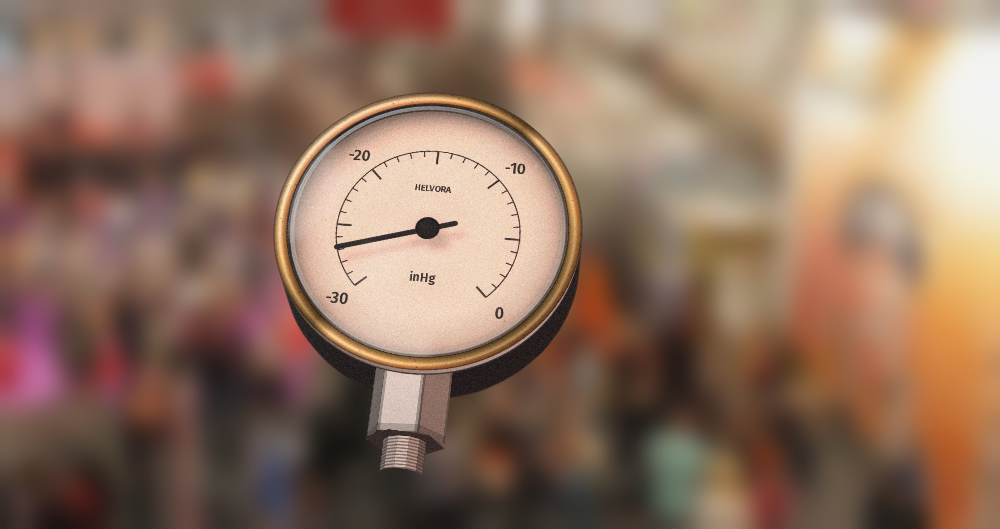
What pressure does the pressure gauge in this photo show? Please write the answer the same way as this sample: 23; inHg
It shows -27; inHg
